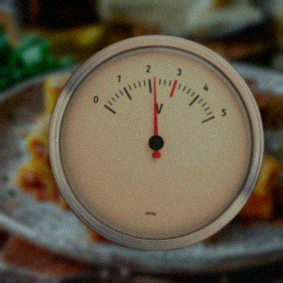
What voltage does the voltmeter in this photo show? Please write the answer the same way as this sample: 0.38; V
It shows 2.2; V
